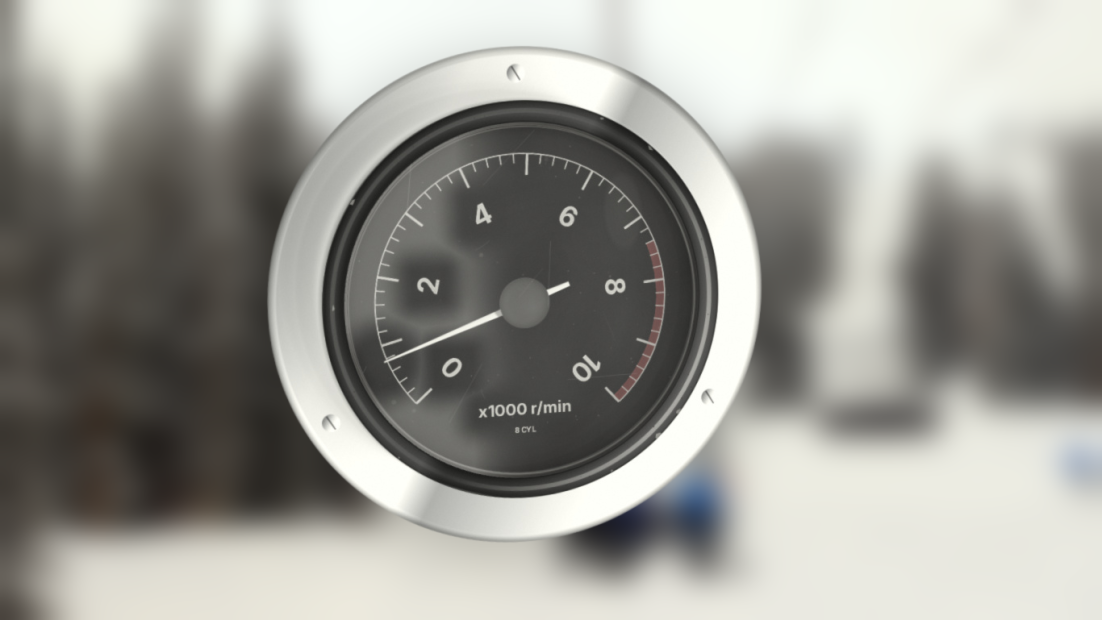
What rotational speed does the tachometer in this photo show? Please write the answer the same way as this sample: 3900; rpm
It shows 800; rpm
